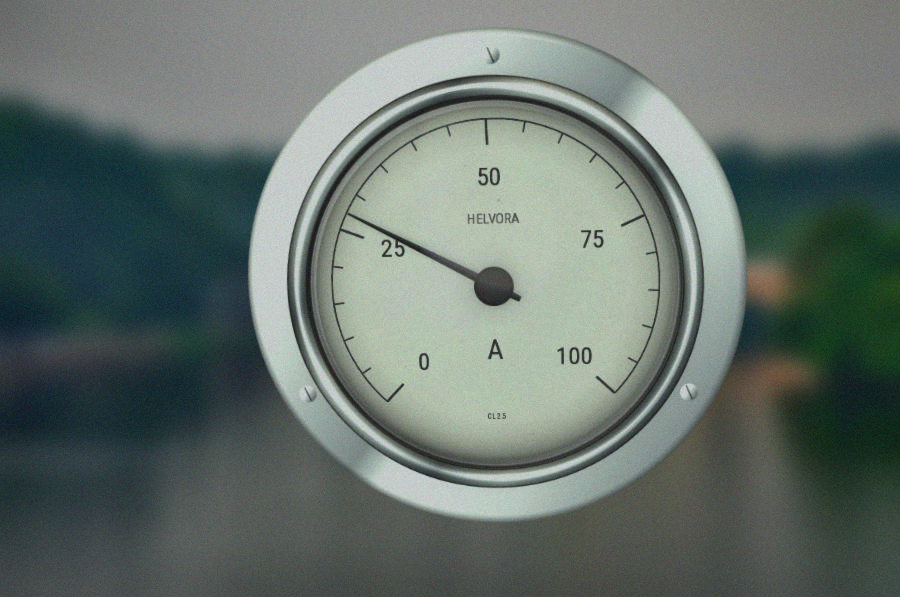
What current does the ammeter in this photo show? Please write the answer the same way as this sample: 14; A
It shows 27.5; A
